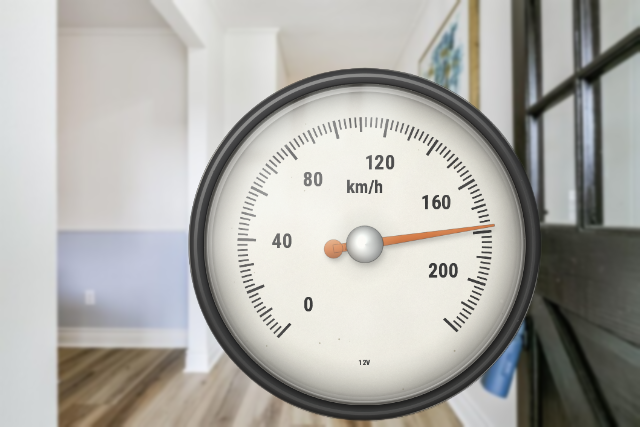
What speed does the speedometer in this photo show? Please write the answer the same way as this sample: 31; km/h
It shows 178; km/h
